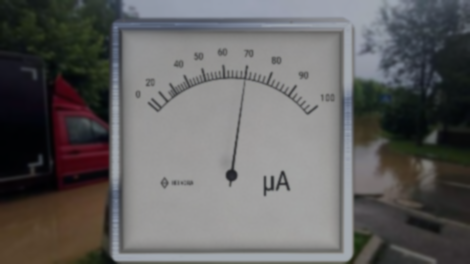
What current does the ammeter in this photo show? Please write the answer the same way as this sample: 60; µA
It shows 70; µA
